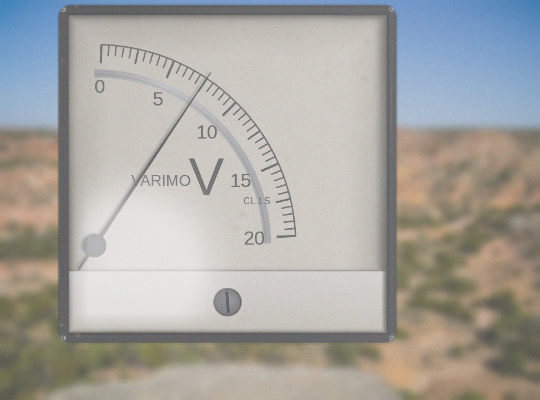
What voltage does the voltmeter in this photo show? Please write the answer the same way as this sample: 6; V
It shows 7.5; V
